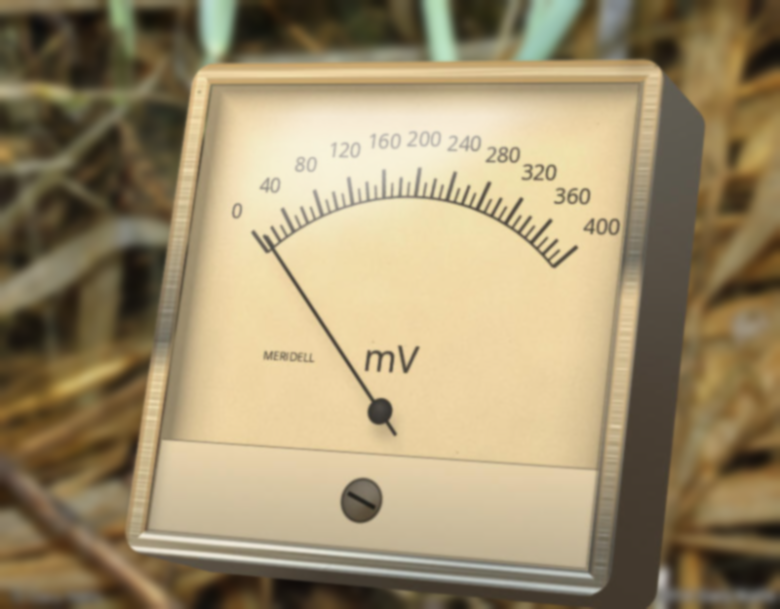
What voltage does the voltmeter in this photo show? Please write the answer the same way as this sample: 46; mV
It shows 10; mV
